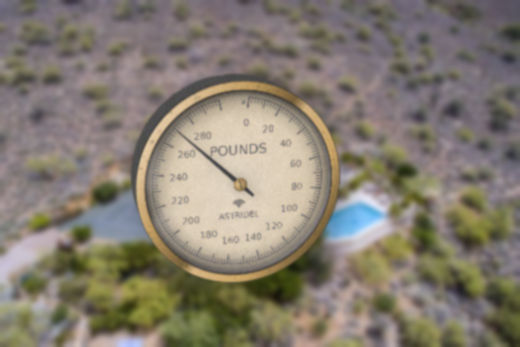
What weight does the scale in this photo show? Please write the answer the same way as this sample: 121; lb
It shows 270; lb
